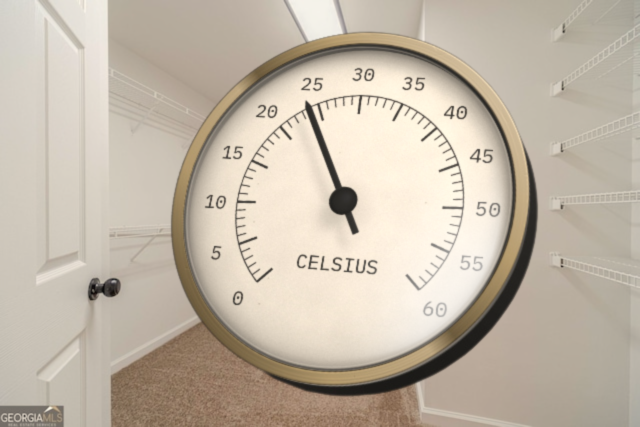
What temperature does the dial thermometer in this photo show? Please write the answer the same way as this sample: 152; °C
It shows 24; °C
